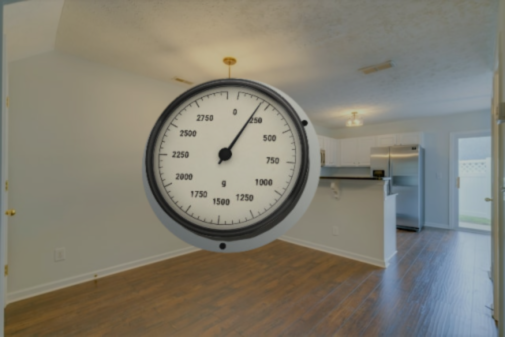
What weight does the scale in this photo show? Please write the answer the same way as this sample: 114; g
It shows 200; g
